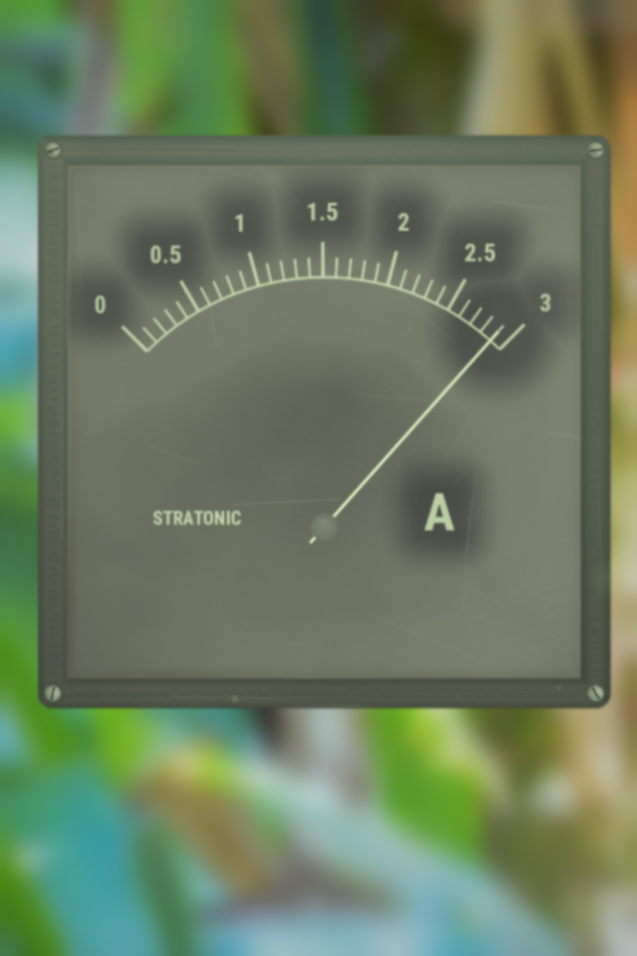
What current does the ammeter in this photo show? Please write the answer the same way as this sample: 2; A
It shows 2.9; A
